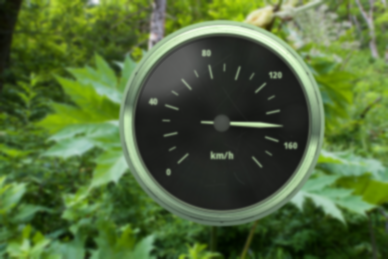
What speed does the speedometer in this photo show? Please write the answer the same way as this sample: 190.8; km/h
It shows 150; km/h
